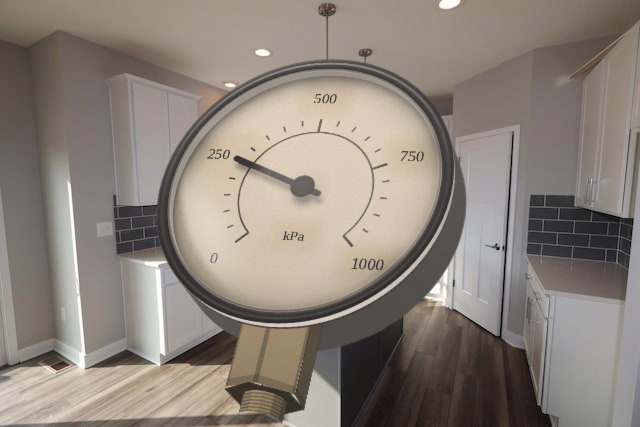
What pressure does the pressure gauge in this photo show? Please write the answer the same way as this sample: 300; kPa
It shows 250; kPa
